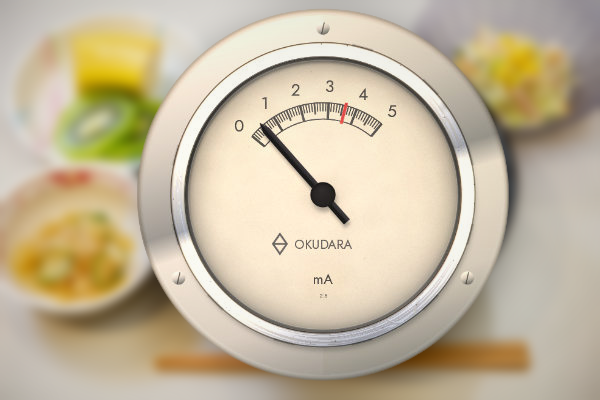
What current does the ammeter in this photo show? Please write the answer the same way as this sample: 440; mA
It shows 0.5; mA
